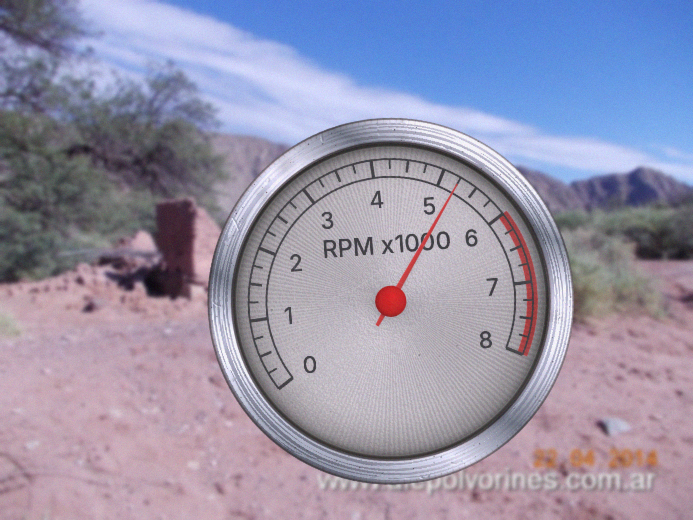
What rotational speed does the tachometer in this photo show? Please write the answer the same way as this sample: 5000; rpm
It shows 5250; rpm
